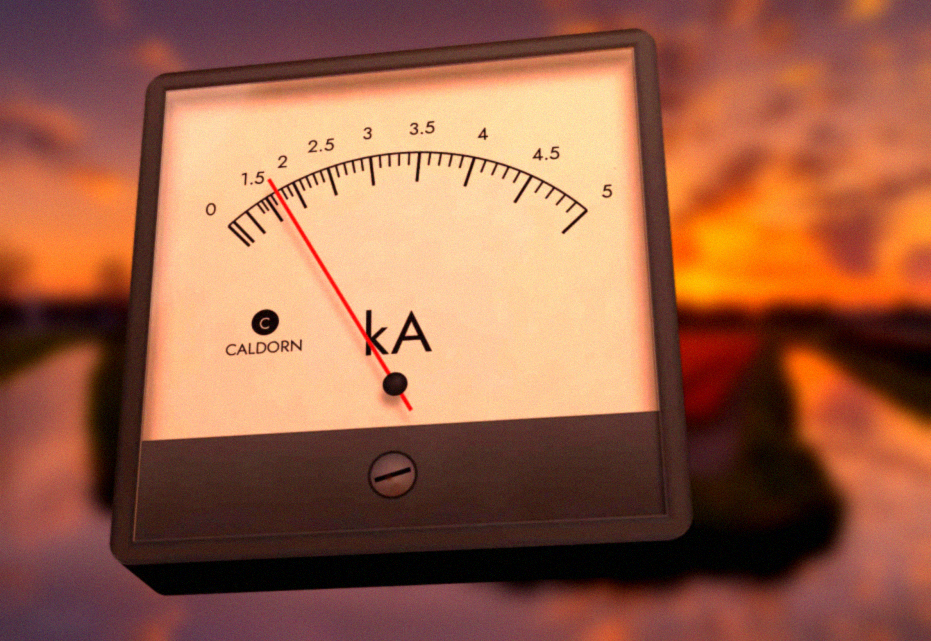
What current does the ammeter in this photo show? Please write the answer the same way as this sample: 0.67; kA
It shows 1.7; kA
